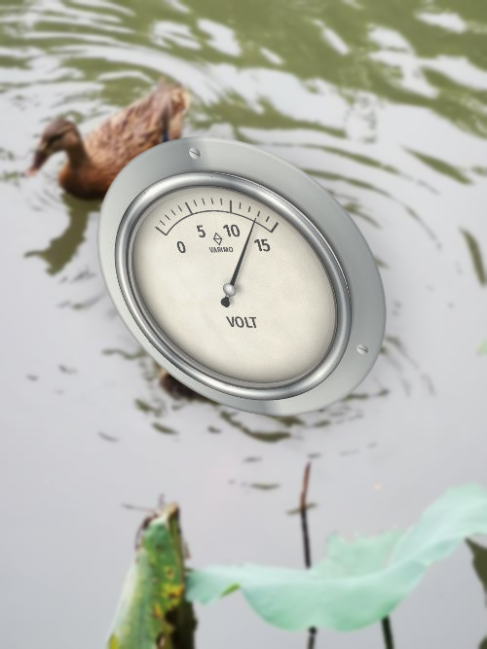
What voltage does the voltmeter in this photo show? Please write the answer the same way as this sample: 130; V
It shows 13; V
